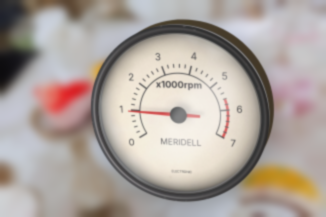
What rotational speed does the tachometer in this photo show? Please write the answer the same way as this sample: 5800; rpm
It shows 1000; rpm
